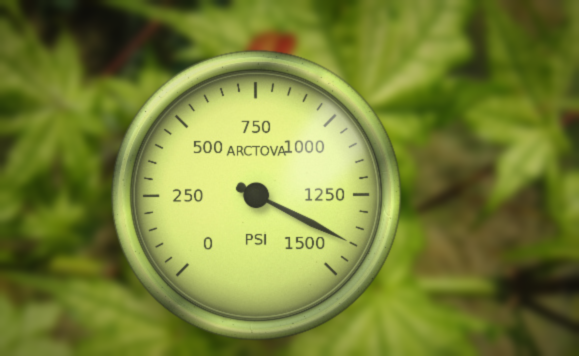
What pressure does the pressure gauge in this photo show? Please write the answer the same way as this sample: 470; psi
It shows 1400; psi
